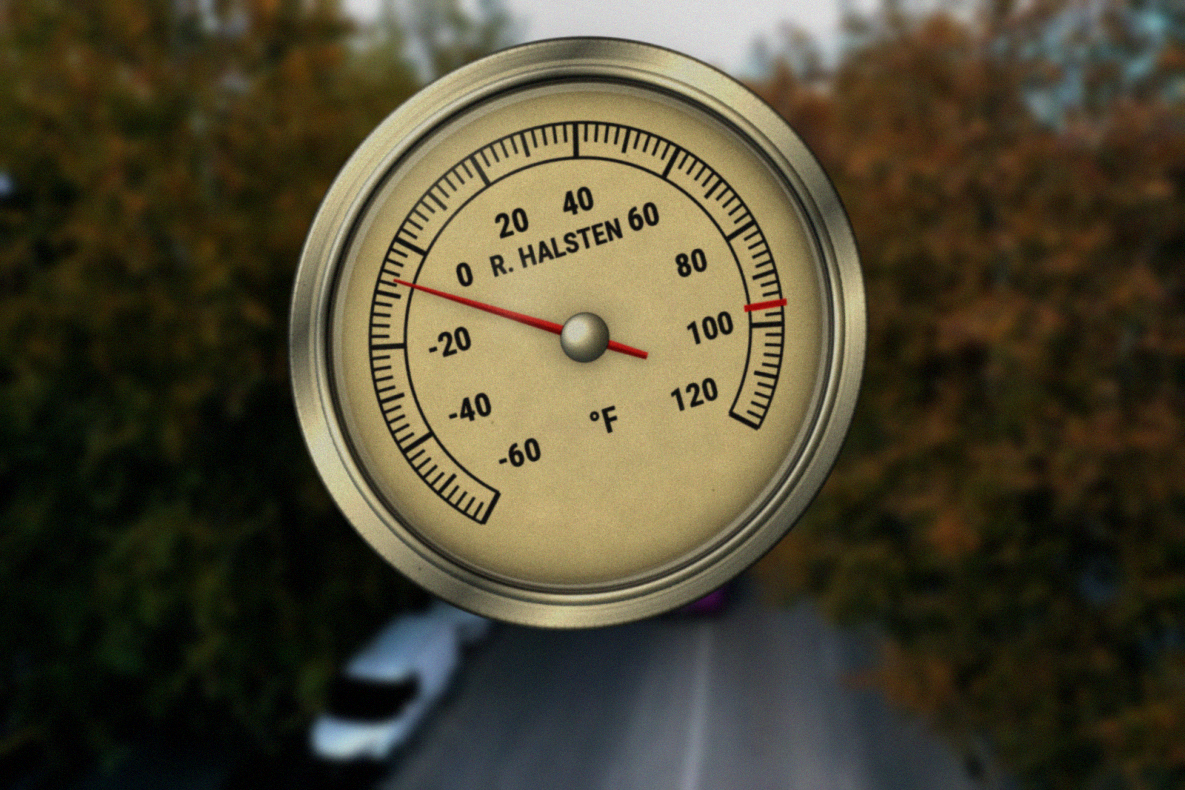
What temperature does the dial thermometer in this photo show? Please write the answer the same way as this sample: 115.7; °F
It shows -7; °F
